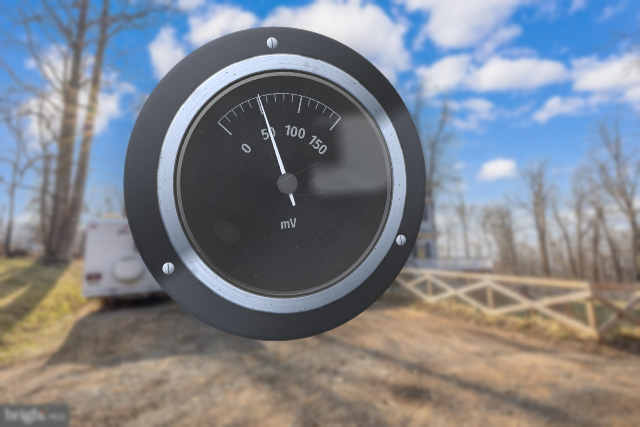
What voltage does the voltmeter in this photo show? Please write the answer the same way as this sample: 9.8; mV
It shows 50; mV
